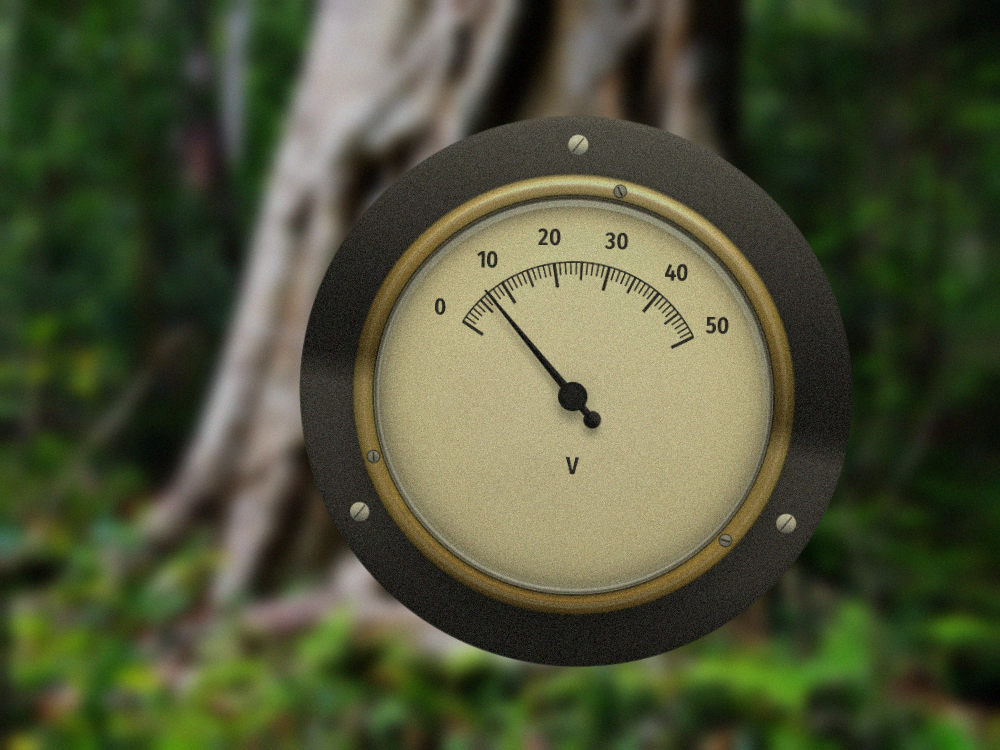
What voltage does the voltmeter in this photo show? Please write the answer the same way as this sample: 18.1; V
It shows 7; V
